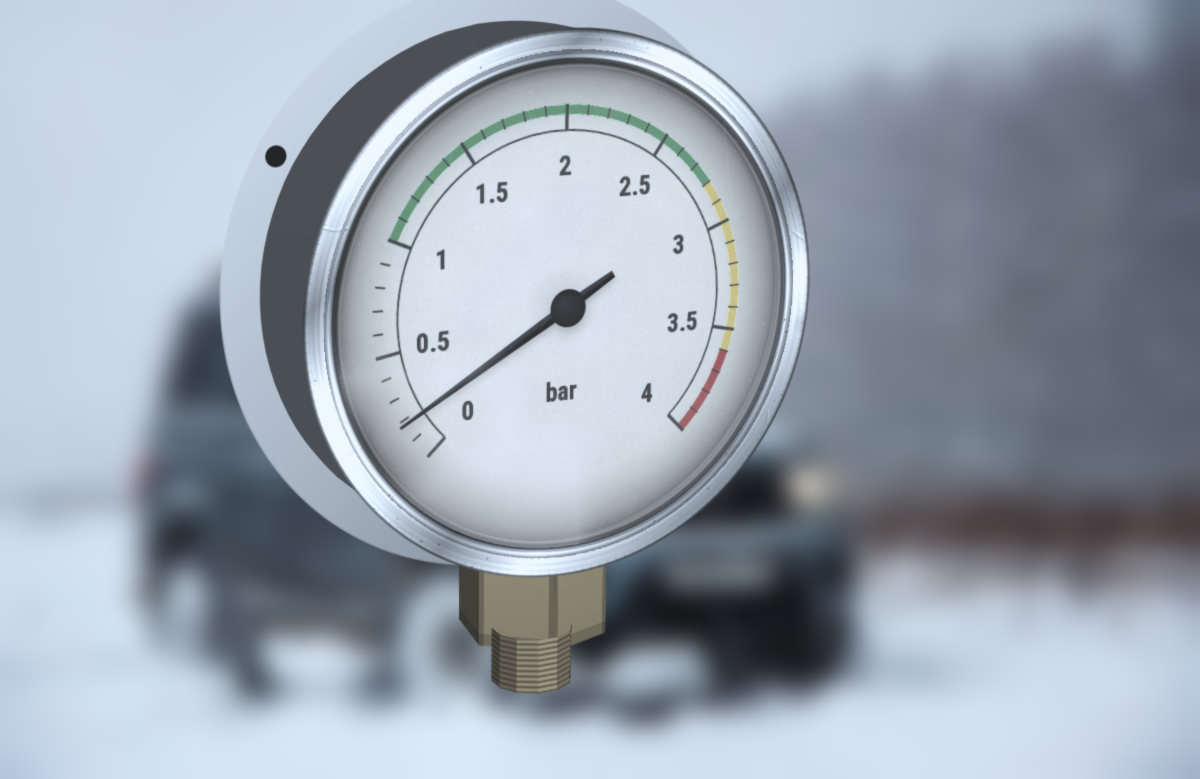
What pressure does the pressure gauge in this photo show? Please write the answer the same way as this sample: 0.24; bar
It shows 0.2; bar
